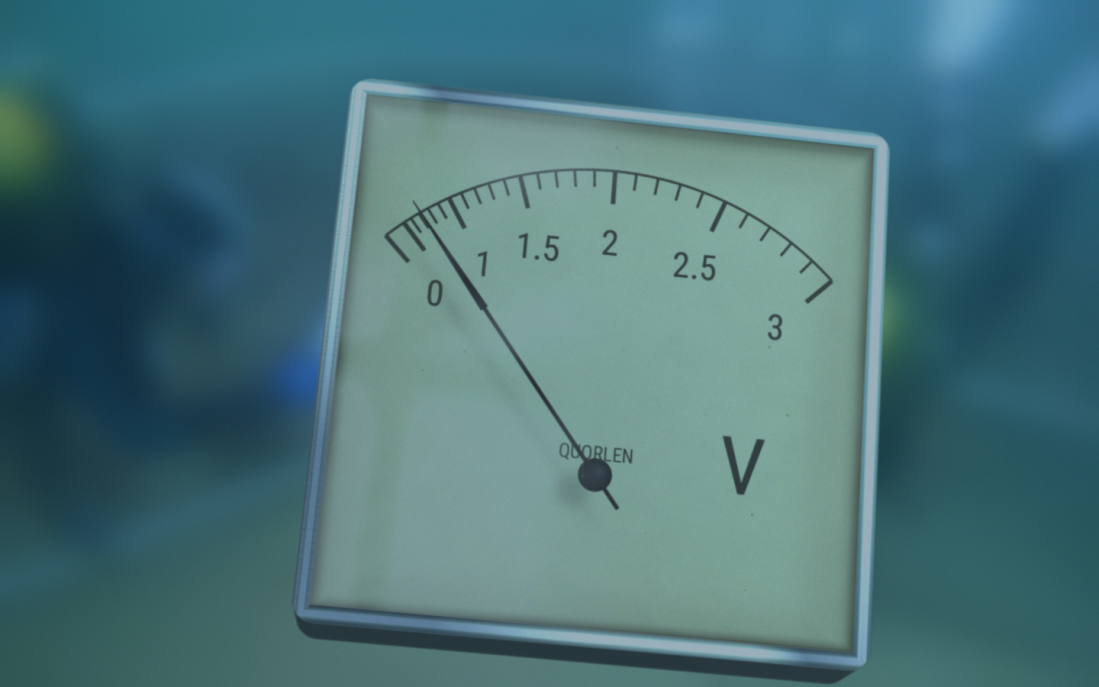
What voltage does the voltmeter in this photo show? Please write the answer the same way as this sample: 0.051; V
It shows 0.7; V
